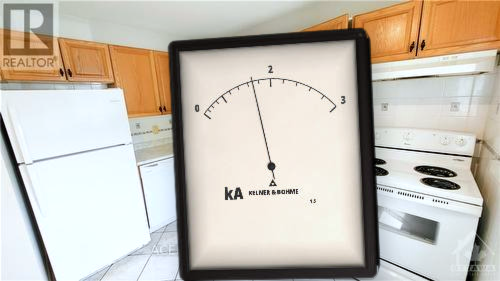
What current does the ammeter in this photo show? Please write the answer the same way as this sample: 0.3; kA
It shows 1.7; kA
